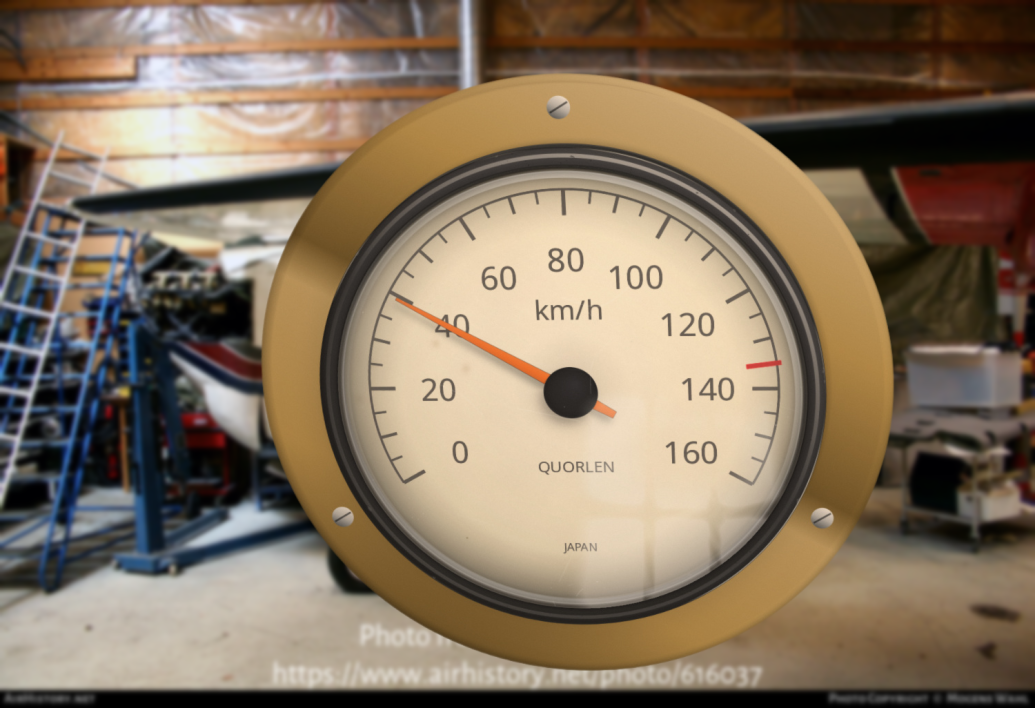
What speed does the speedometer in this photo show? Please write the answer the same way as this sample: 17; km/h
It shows 40; km/h
